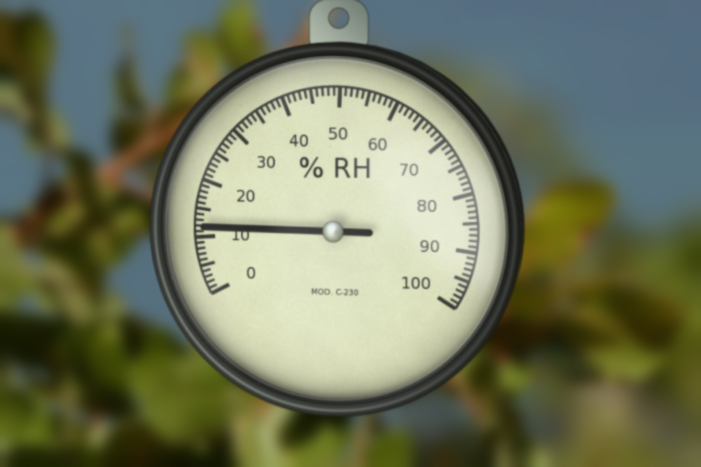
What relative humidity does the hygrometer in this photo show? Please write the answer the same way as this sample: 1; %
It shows 12; %
